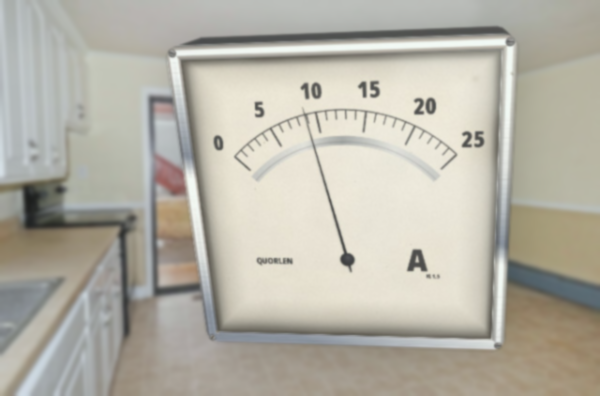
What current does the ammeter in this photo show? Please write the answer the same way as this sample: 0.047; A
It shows 9; A
